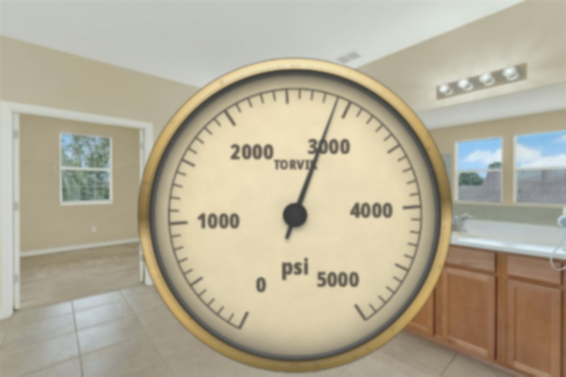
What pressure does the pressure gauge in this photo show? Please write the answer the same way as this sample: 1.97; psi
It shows 2900; psi
